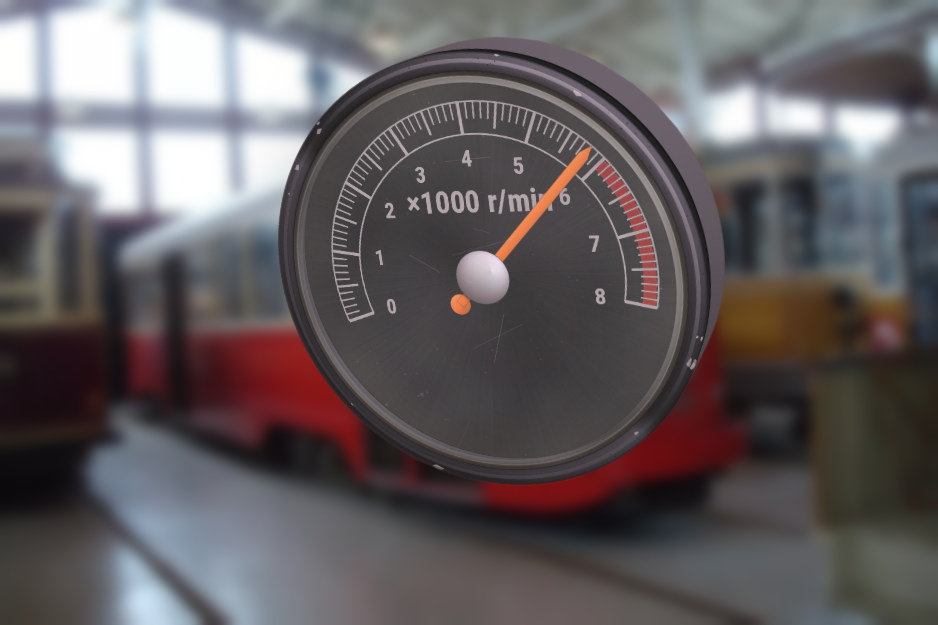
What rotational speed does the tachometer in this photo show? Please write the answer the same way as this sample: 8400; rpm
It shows 5800; rpm
